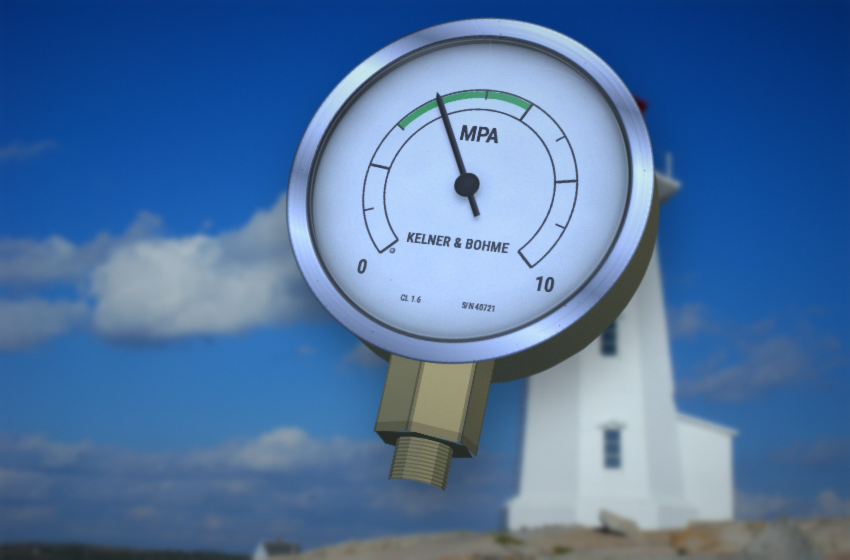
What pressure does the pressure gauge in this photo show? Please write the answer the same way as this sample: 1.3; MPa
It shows 4; MPa
